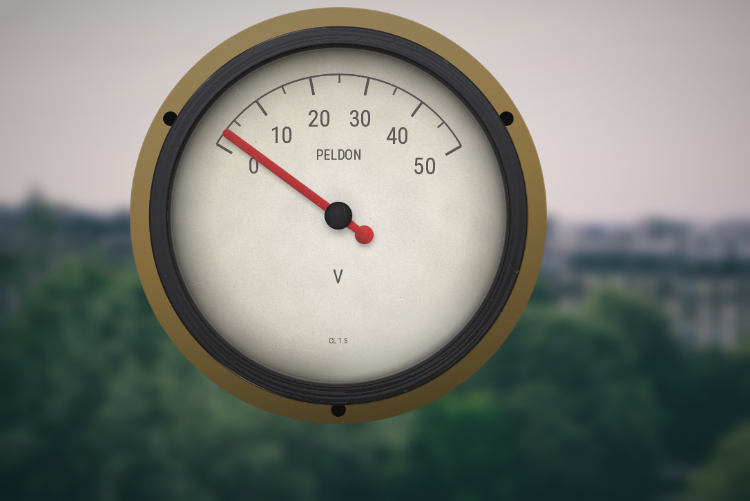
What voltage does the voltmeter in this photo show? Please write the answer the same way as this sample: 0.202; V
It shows 2.5; V
